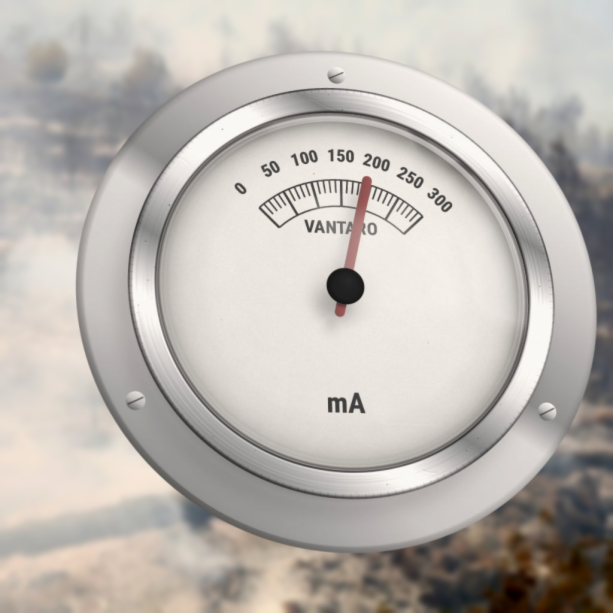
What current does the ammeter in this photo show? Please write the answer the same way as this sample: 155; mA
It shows 190; mA
